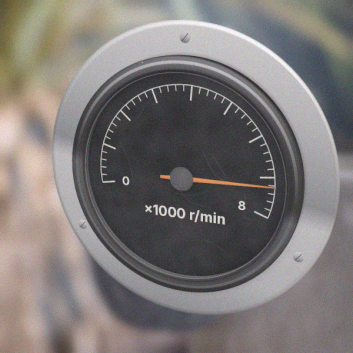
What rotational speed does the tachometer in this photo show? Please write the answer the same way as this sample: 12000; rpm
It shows 7200; rpm
